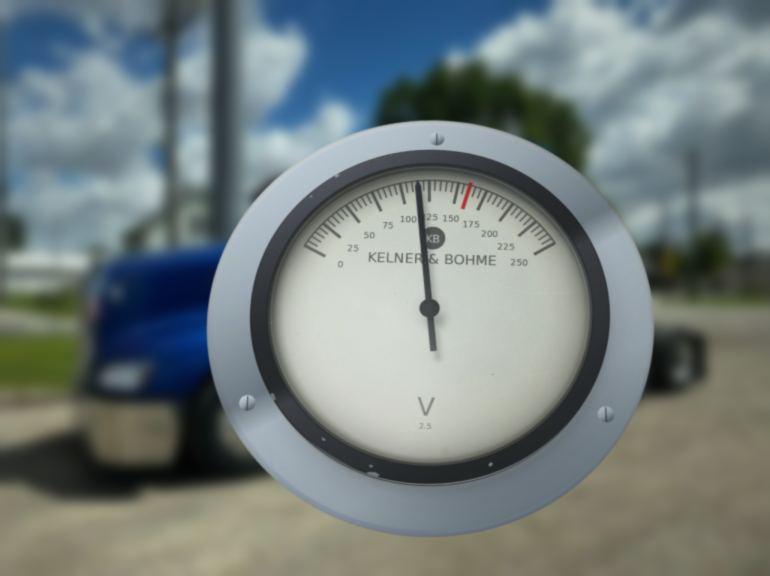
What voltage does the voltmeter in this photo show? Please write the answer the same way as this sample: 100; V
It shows 115; V
